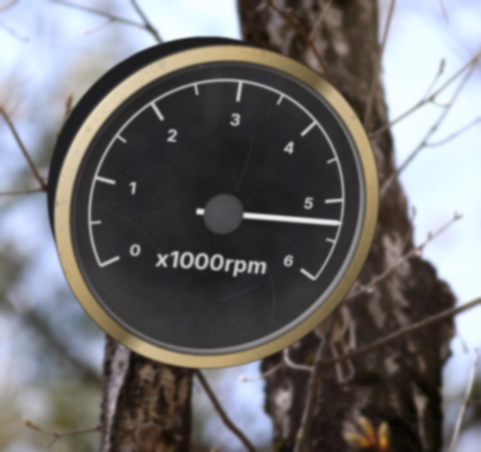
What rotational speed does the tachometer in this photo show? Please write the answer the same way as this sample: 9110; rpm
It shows 5250; rpm
